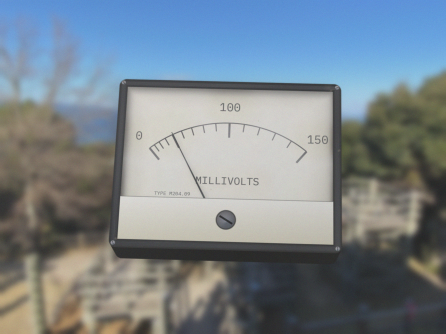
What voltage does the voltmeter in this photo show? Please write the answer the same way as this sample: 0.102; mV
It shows 50; mV
